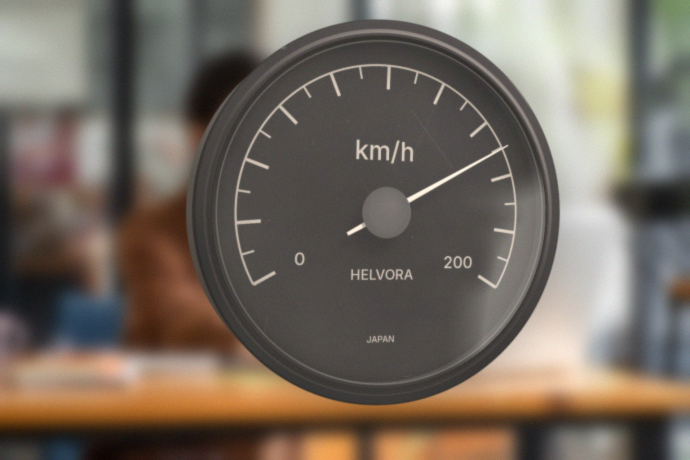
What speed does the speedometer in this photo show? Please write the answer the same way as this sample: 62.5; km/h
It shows 150; km/h
